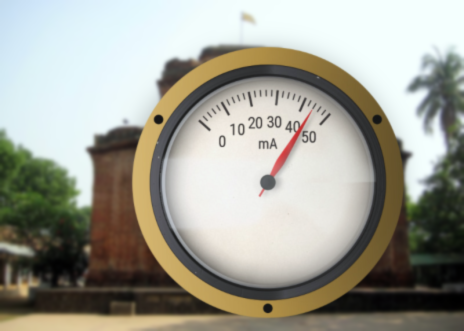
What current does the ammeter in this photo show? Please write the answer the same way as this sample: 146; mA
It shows 44; mA
